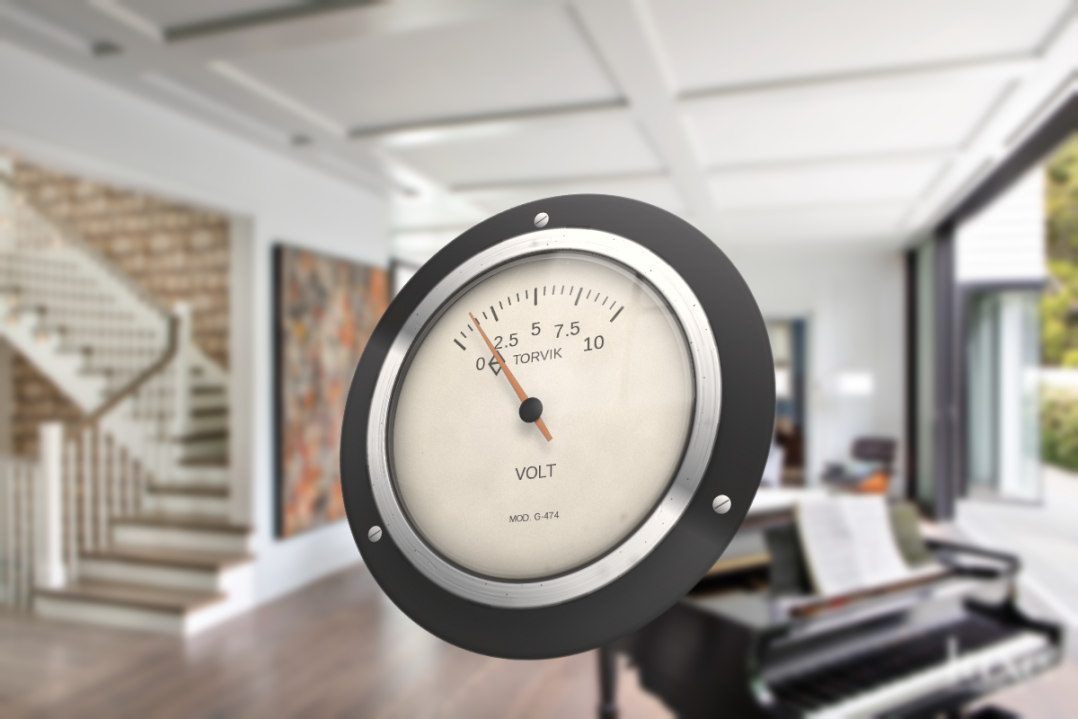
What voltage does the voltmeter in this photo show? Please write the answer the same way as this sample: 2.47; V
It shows 1.5; V
